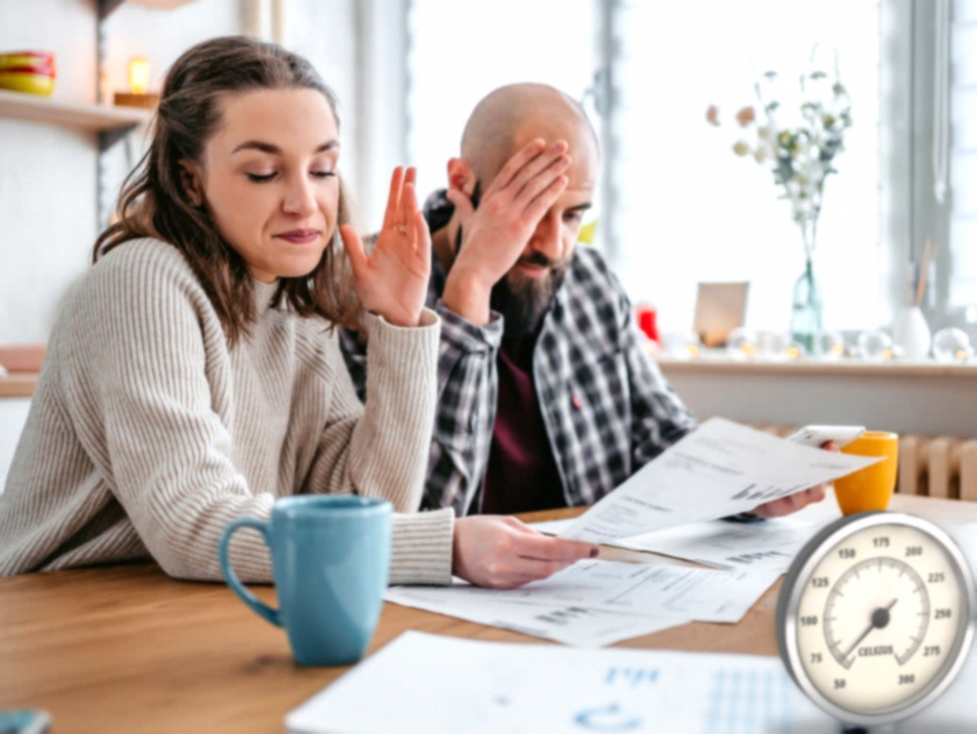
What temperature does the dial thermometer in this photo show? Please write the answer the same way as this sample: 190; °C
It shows 62.5; °C
